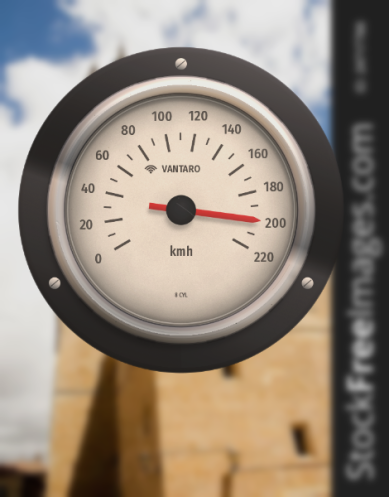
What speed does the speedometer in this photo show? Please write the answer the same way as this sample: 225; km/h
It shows 200; km/h
